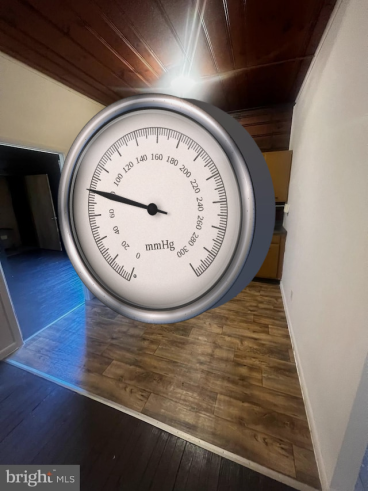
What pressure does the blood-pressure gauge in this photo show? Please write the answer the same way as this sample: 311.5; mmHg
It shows 80; mmHg
